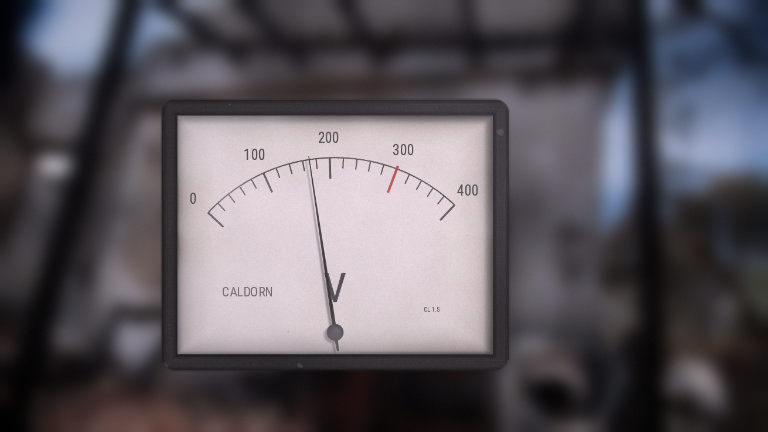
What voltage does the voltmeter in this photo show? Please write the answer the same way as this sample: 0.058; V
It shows 170; V
